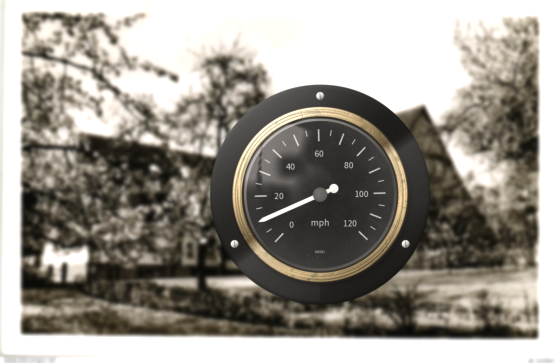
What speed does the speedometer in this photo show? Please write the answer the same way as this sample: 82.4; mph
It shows 10; mph
